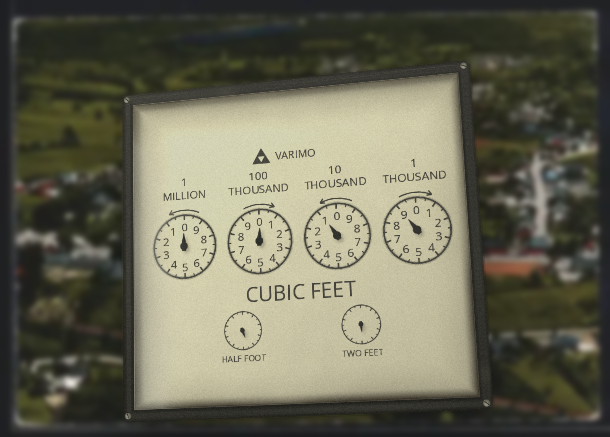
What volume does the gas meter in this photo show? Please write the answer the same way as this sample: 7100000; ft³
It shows 900; ft³
